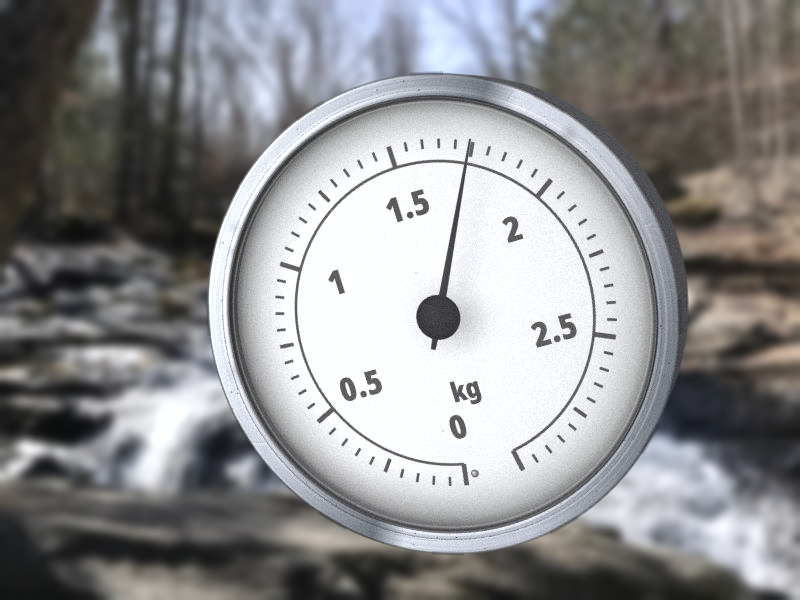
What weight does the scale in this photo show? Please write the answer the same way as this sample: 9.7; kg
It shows 1.75; kg
